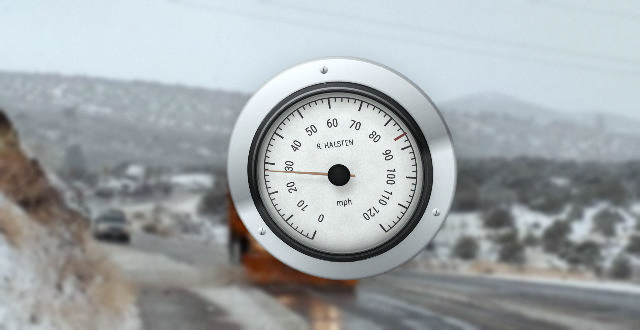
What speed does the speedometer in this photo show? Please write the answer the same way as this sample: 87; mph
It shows 28; mph
